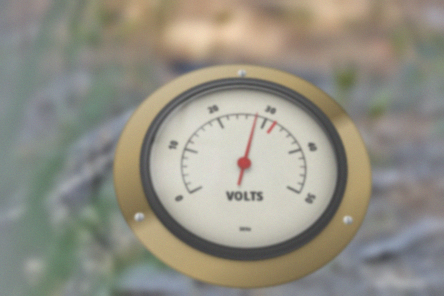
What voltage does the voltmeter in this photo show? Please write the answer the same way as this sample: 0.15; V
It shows 28; V
